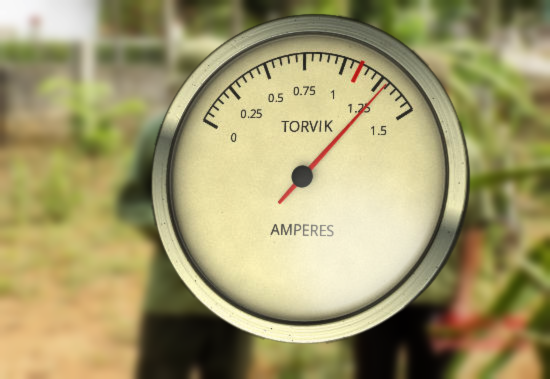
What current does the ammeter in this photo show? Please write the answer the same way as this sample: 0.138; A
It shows 1.3; A
